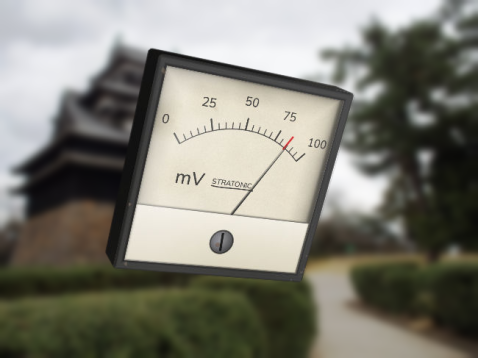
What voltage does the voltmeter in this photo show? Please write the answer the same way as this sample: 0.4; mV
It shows 85; mV
